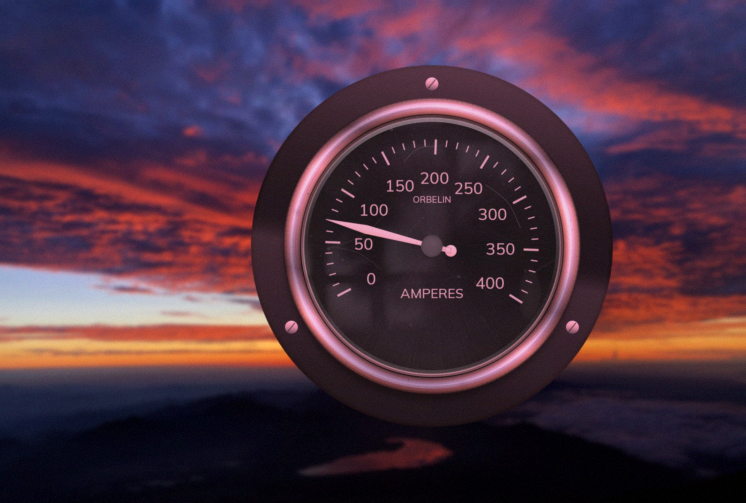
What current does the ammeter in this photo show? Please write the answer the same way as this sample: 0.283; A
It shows 70; A
